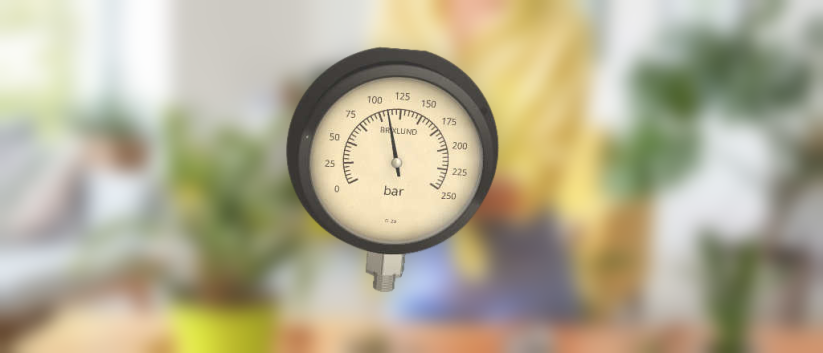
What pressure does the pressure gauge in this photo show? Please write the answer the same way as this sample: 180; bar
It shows 110; bar
